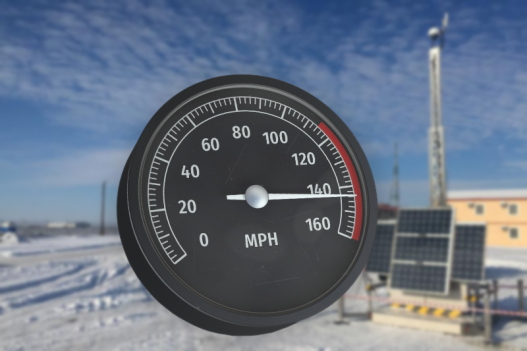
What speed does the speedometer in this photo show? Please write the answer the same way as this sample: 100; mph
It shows 144; mph
